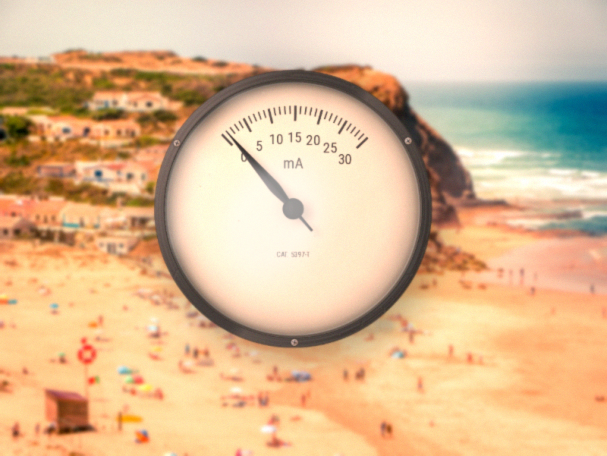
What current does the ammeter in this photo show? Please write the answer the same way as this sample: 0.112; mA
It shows 1; mA
